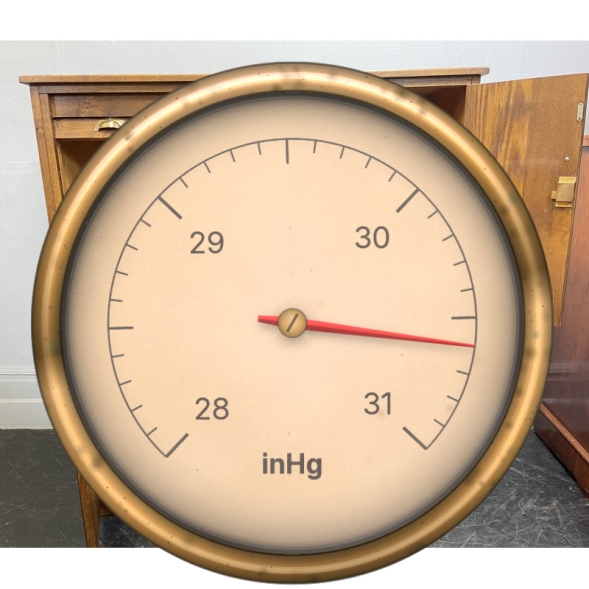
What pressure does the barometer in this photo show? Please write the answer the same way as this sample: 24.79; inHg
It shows 30.6; inHg
